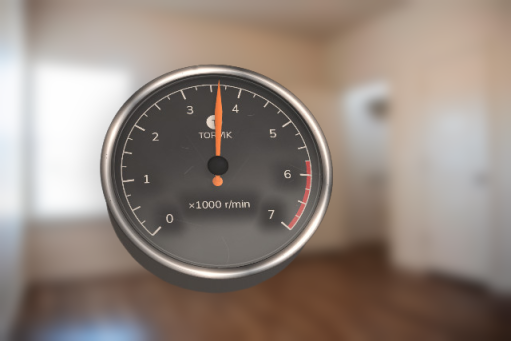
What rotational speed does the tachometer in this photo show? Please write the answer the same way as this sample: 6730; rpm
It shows 3625; rpm
